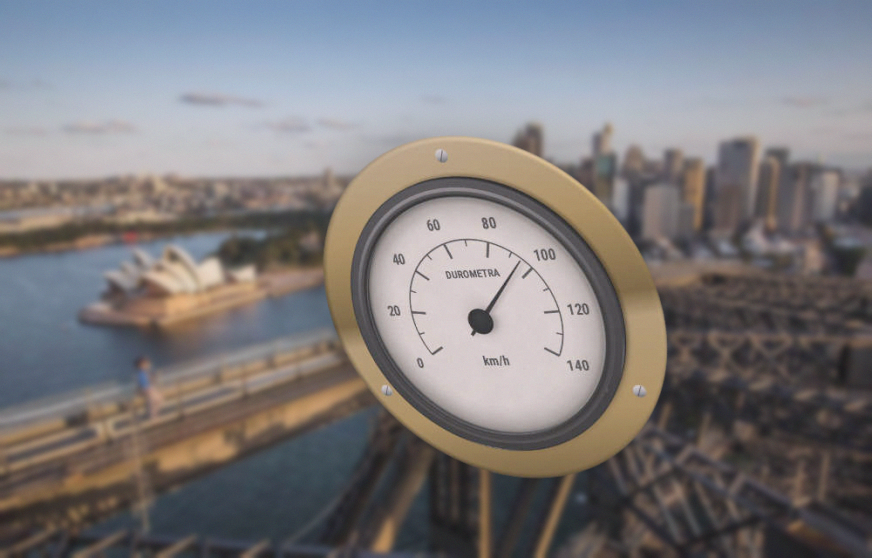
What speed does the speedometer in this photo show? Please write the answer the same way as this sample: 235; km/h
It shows 95; km/h
